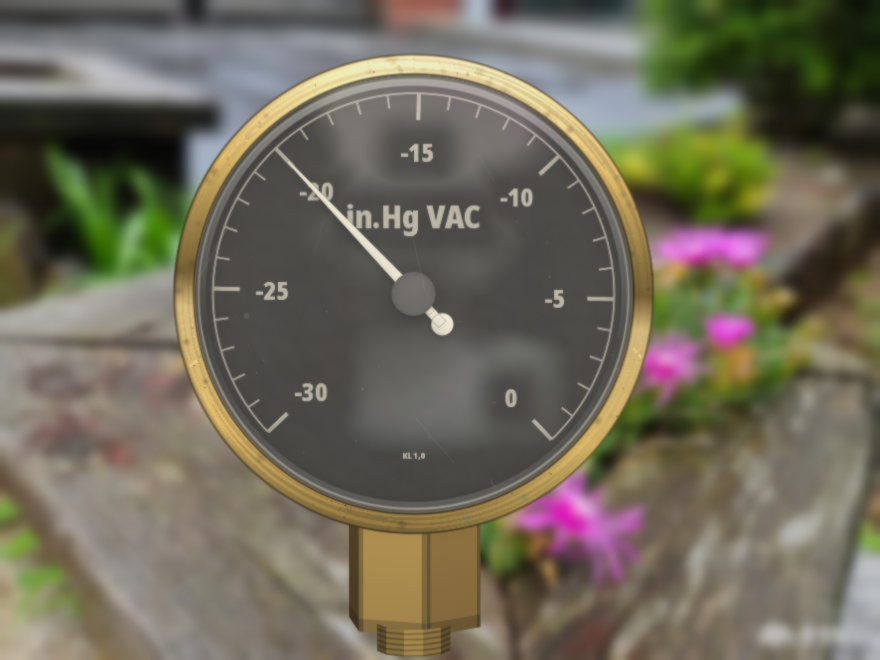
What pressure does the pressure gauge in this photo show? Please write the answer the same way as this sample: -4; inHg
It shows -20; inHg
